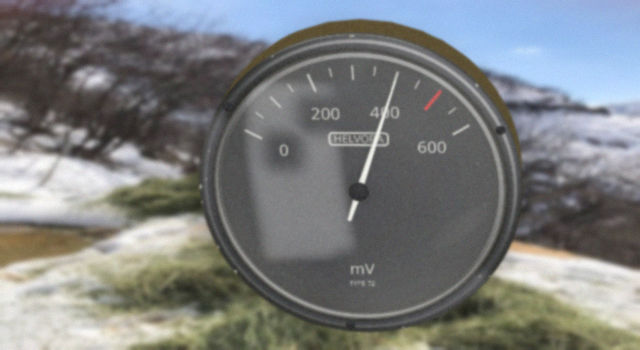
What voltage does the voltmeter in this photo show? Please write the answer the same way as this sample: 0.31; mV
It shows 400; mV
